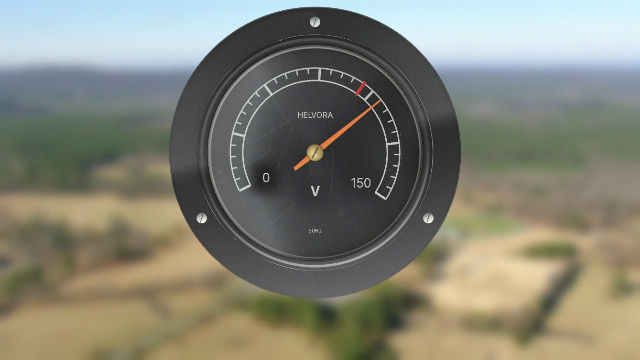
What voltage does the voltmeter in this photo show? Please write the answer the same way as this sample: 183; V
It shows 105; V
